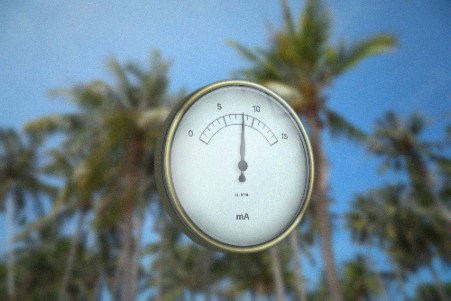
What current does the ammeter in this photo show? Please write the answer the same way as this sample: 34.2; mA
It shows 8; mA
